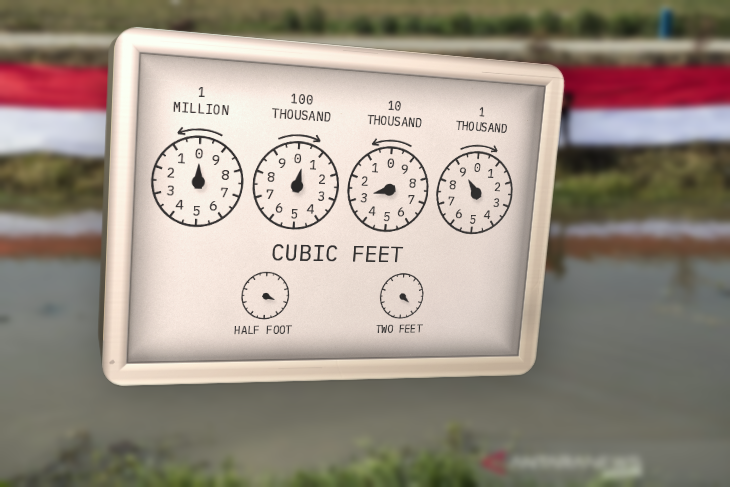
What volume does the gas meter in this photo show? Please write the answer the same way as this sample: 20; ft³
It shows 2900; ft³
